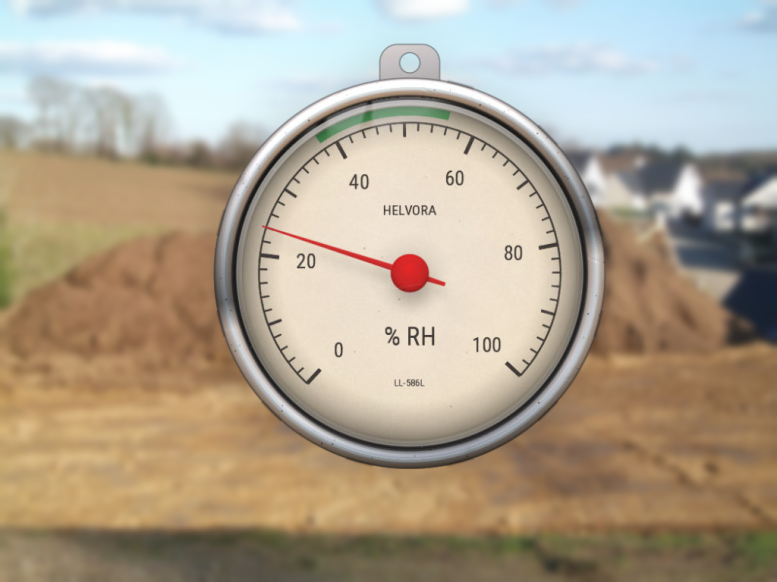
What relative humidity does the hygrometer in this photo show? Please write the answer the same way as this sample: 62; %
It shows 24; %
